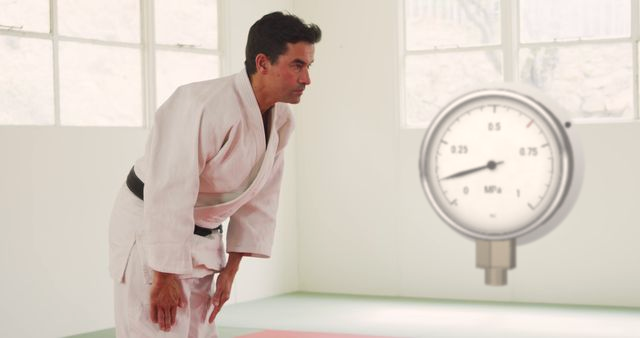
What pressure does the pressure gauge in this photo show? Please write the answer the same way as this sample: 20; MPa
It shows 0.1; MPa
